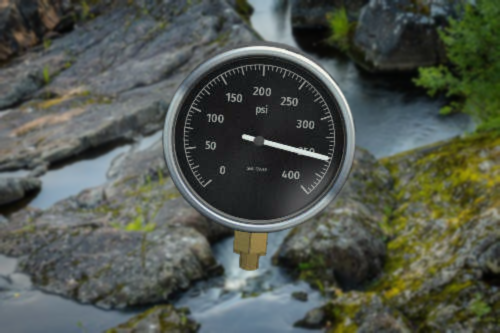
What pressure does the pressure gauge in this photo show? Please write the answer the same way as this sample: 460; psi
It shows 350; psi
